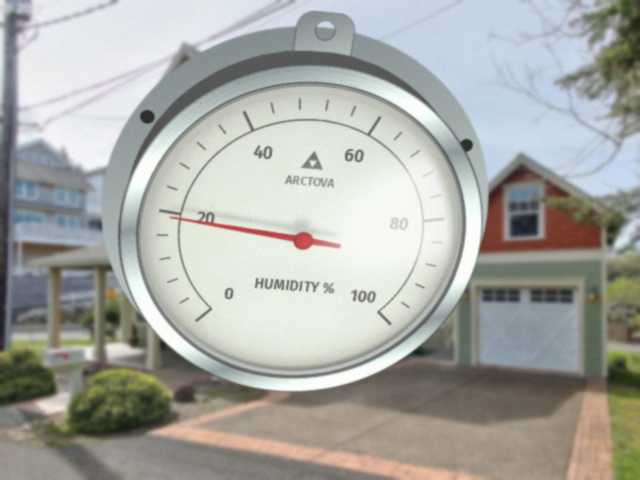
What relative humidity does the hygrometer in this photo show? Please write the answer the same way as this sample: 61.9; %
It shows 20; %
